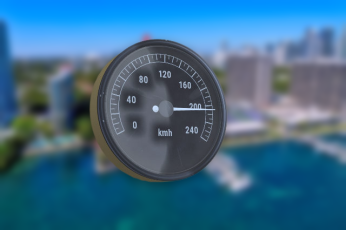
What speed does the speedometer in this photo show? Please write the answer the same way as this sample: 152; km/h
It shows 205; km/h
